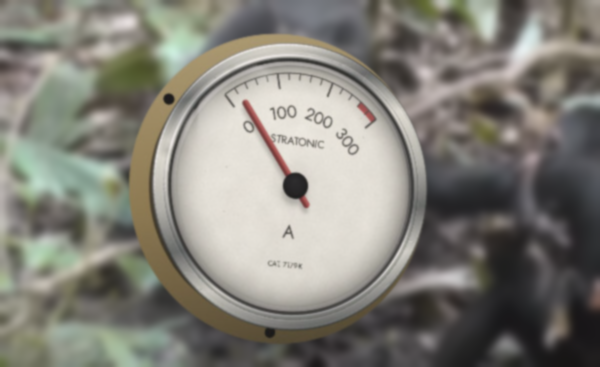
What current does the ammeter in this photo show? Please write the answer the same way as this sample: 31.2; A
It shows 20; A
